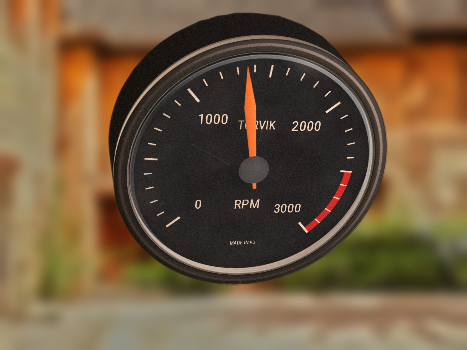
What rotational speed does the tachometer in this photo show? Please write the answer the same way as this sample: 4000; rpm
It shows 1350; rpm
